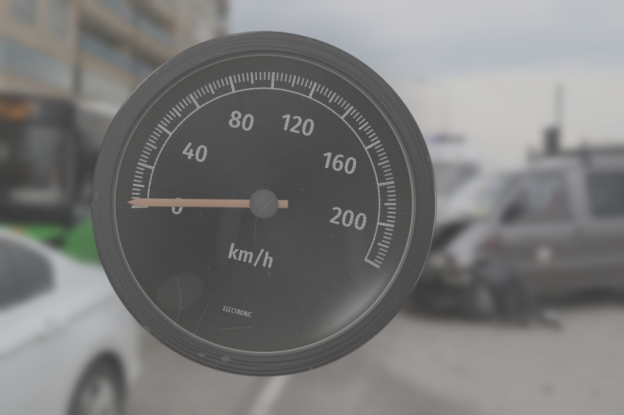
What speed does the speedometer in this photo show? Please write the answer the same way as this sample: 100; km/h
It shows 2; km/h
